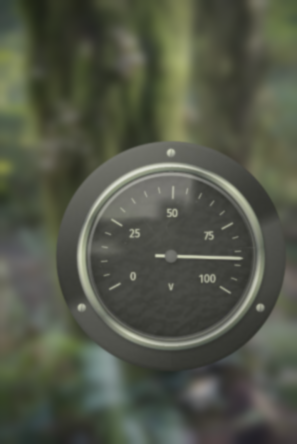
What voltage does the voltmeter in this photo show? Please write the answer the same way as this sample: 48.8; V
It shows 87.5; V
